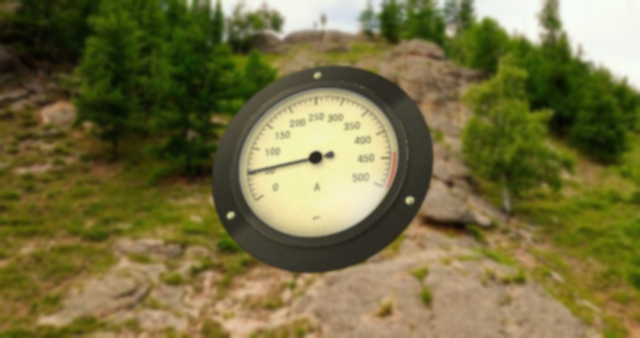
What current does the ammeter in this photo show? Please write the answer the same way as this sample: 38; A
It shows 50; A
